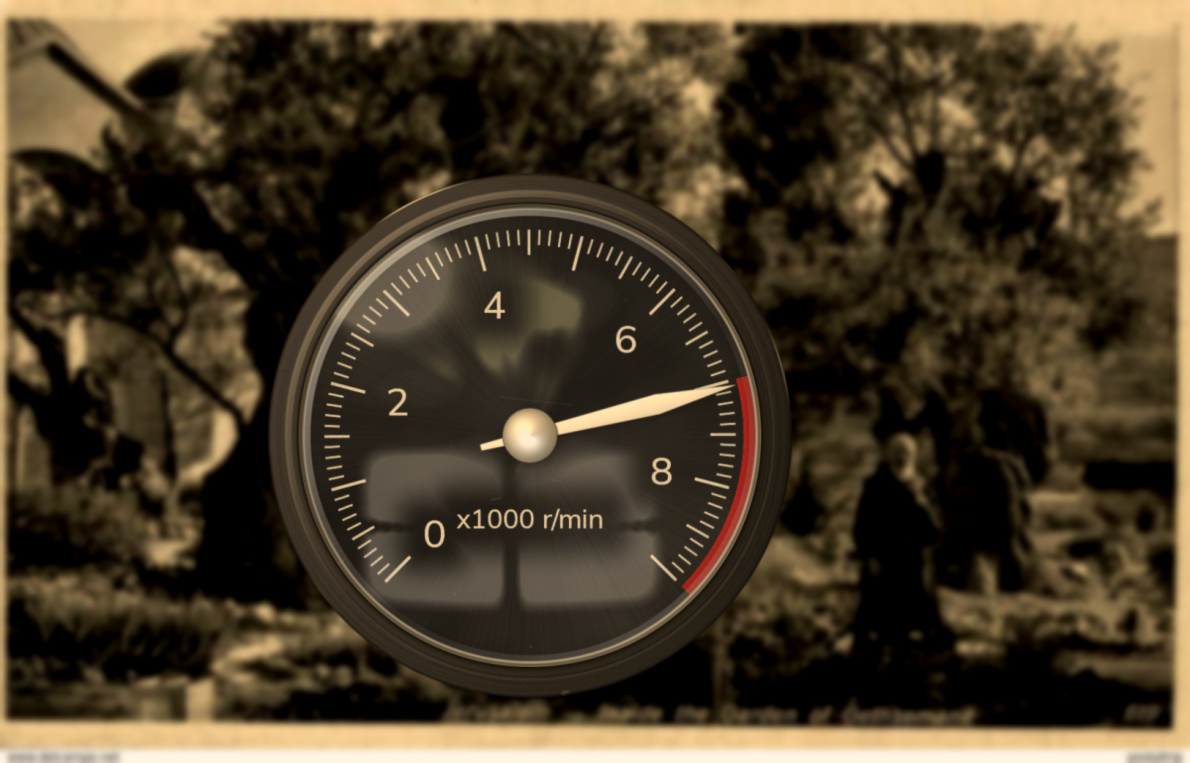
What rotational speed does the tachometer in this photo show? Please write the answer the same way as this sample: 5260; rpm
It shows 7050; rpm
